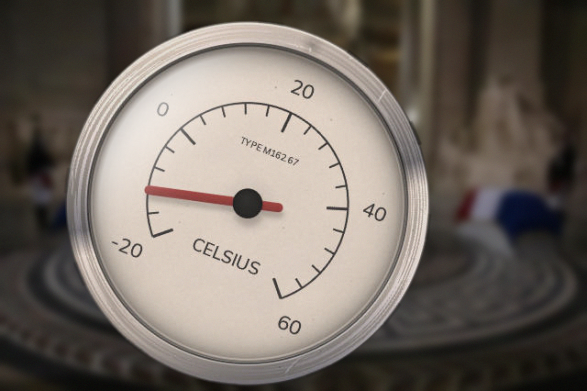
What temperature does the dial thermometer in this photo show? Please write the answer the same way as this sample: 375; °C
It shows -12; °C
